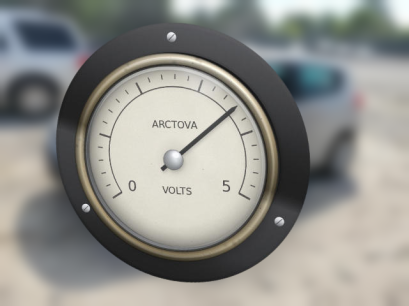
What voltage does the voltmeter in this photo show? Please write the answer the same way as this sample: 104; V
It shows 3.6; V
